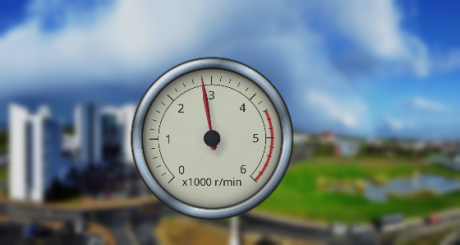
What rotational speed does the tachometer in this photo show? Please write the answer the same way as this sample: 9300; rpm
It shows 2800; rpm
